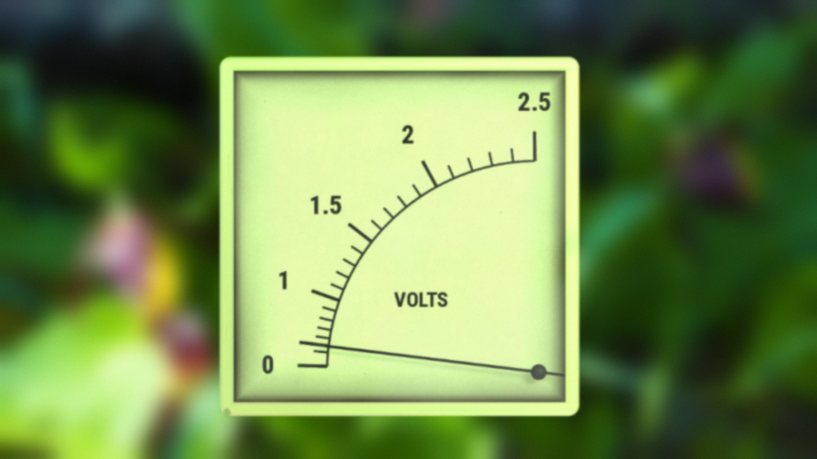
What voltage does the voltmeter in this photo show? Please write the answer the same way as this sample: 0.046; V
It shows 0.5; V
